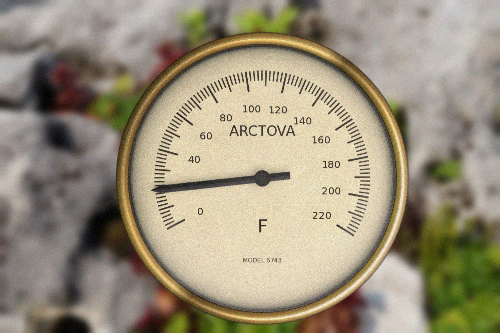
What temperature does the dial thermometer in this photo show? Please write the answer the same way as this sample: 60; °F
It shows 20; °F
